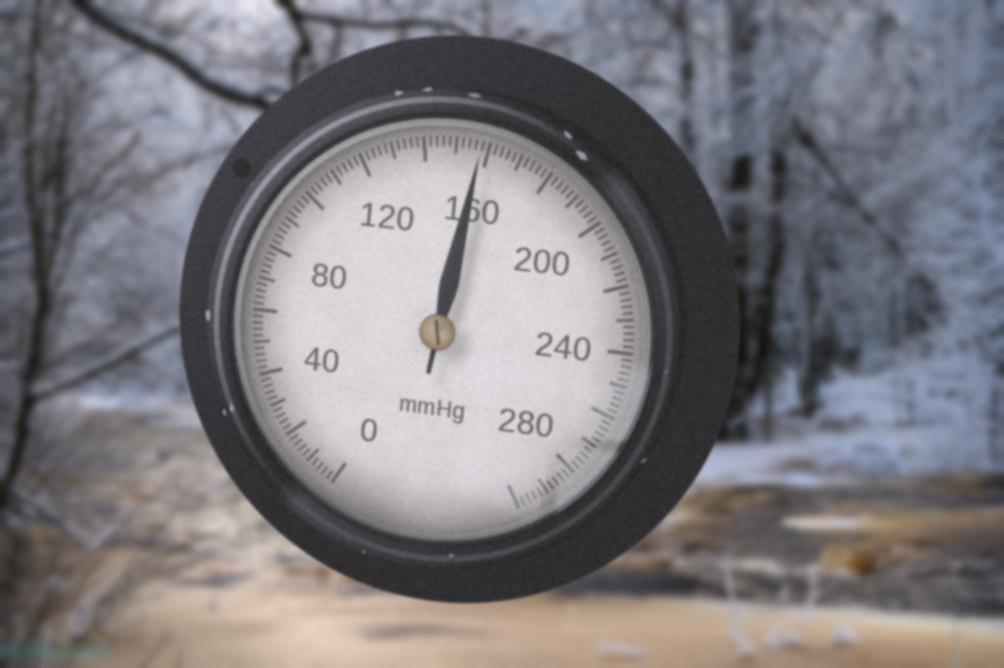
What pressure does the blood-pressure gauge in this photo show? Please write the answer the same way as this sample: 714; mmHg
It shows 158; mmHg
